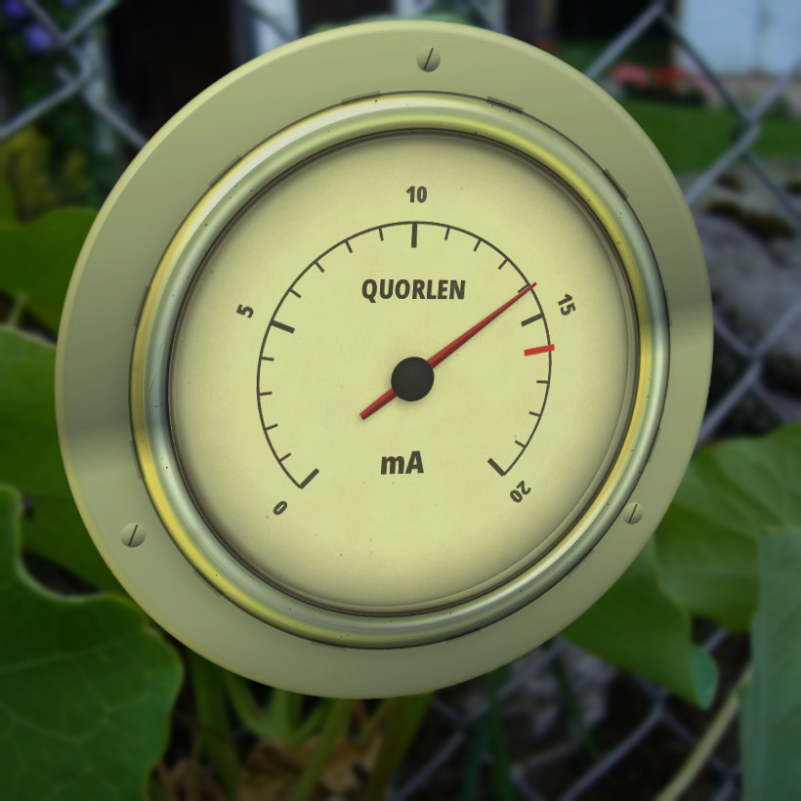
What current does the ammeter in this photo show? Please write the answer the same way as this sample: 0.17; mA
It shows 14; mA
